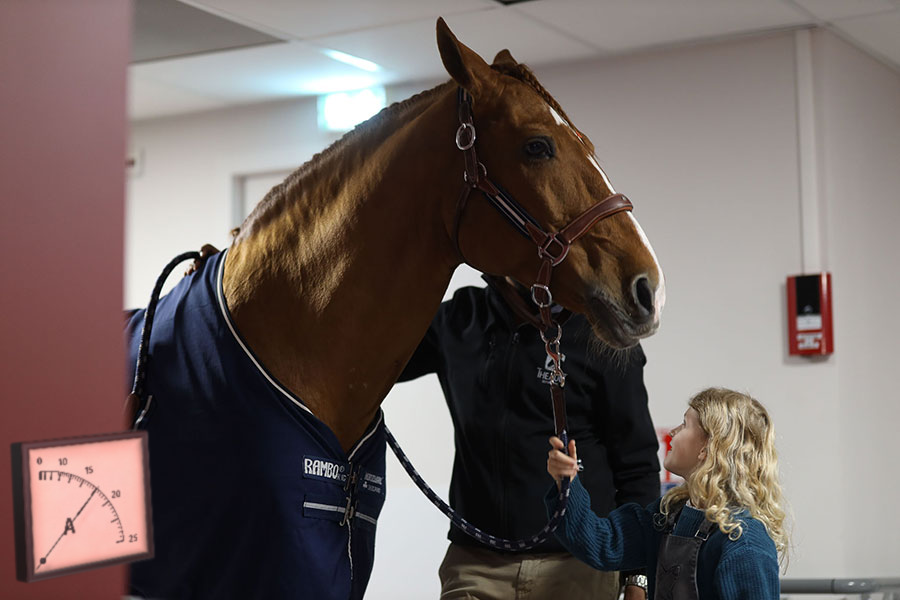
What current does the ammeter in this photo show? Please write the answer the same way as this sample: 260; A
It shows 17.5; A
